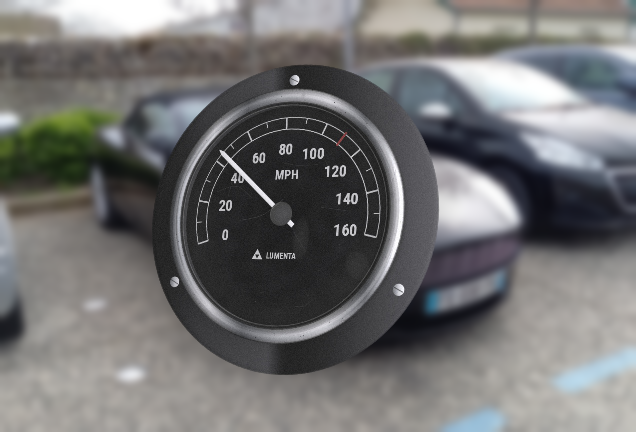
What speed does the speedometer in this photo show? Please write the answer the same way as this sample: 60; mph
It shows 45; mph
